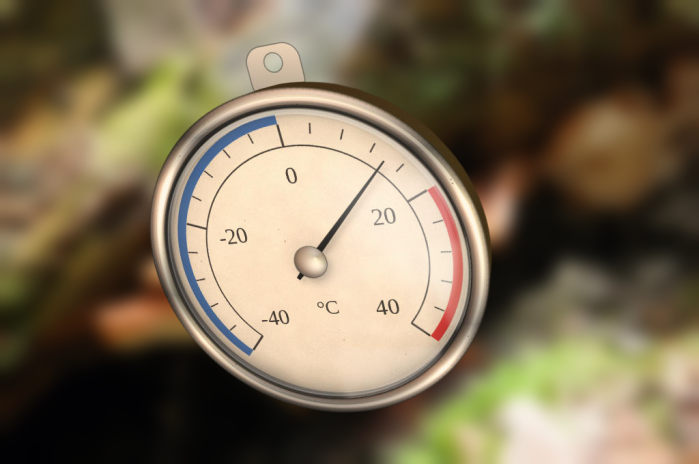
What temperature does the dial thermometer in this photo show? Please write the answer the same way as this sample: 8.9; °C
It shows 14; °C
